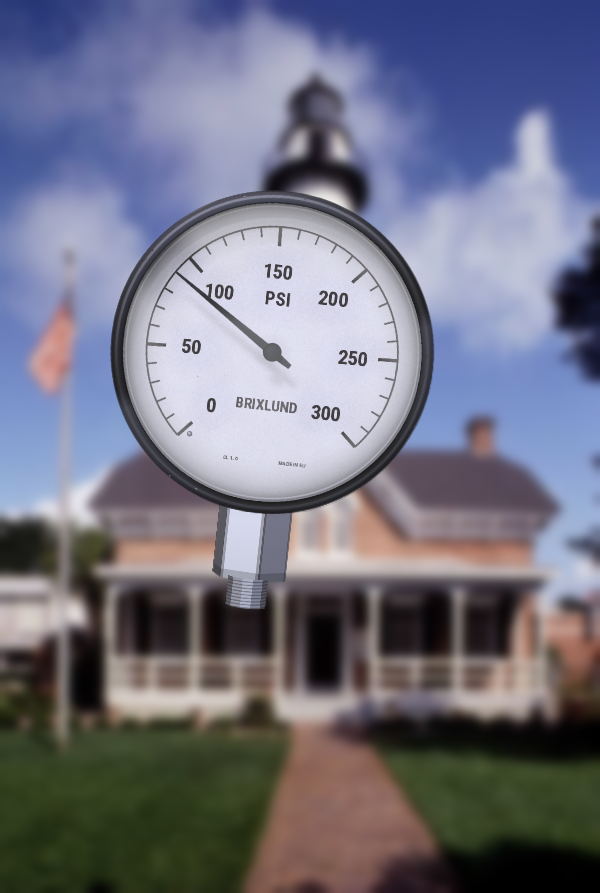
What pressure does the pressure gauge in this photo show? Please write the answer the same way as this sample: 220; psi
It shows 90; psi
